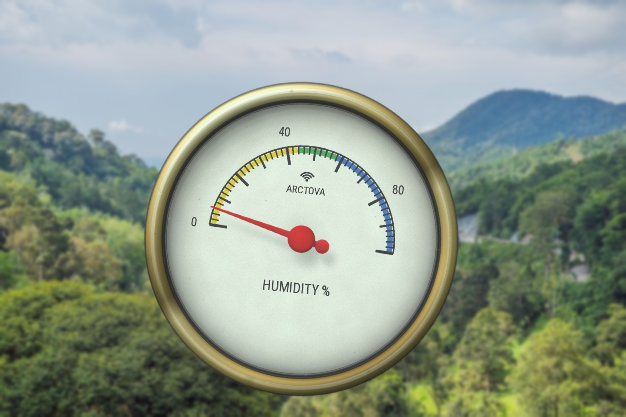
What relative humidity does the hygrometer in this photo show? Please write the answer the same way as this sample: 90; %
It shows 6; %
